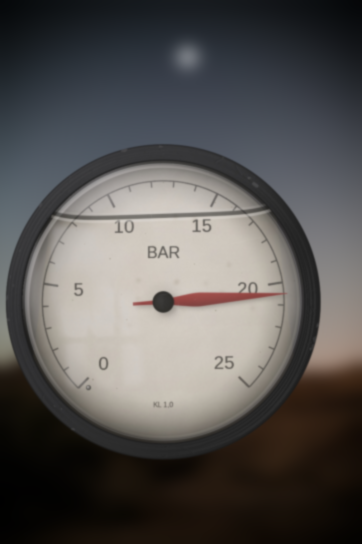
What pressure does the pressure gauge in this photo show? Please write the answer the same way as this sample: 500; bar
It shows 20.5; bar
